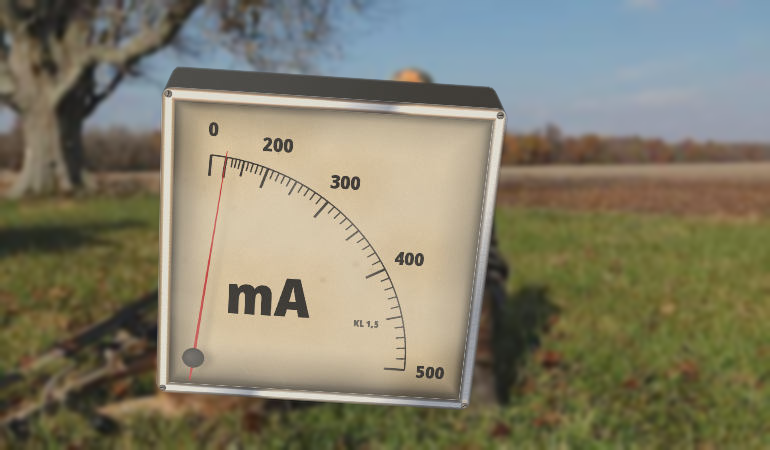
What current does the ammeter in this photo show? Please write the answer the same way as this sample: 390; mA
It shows 100; mA
